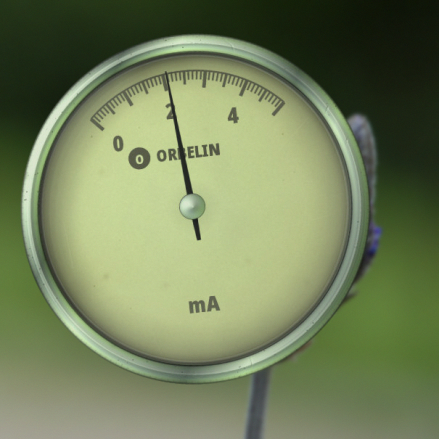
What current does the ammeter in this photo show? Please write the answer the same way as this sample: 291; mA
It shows 2.1; mA
